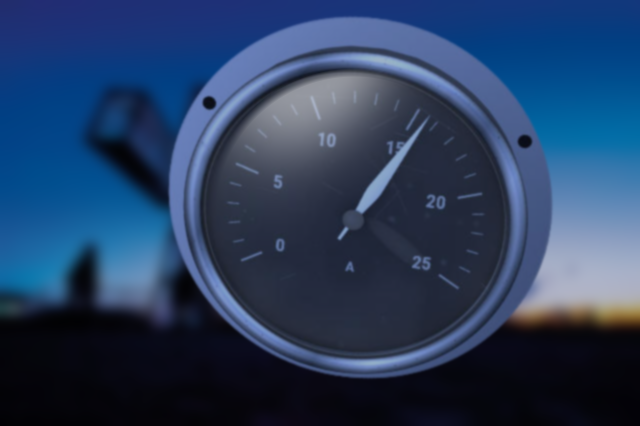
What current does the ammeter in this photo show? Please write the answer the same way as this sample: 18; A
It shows 15.5; A
